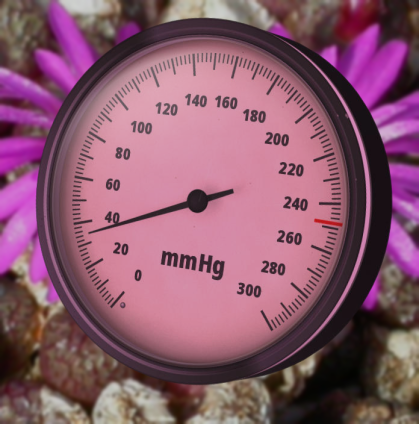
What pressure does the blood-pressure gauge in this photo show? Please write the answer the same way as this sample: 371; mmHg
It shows 34; mmHg
